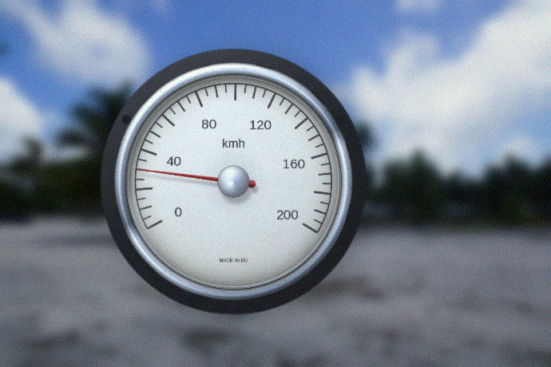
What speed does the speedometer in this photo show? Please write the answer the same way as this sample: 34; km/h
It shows 30; km/h
